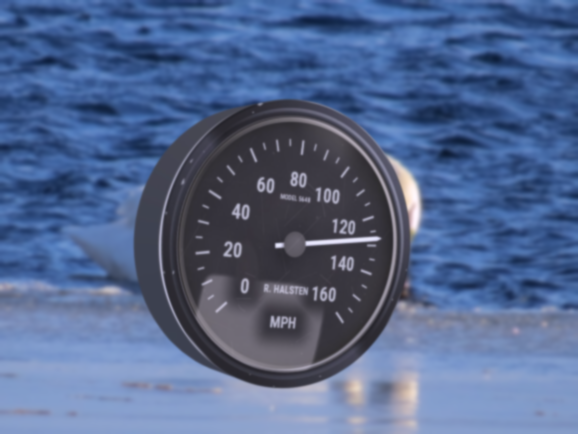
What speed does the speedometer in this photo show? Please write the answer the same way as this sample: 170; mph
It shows 127.5; mph
